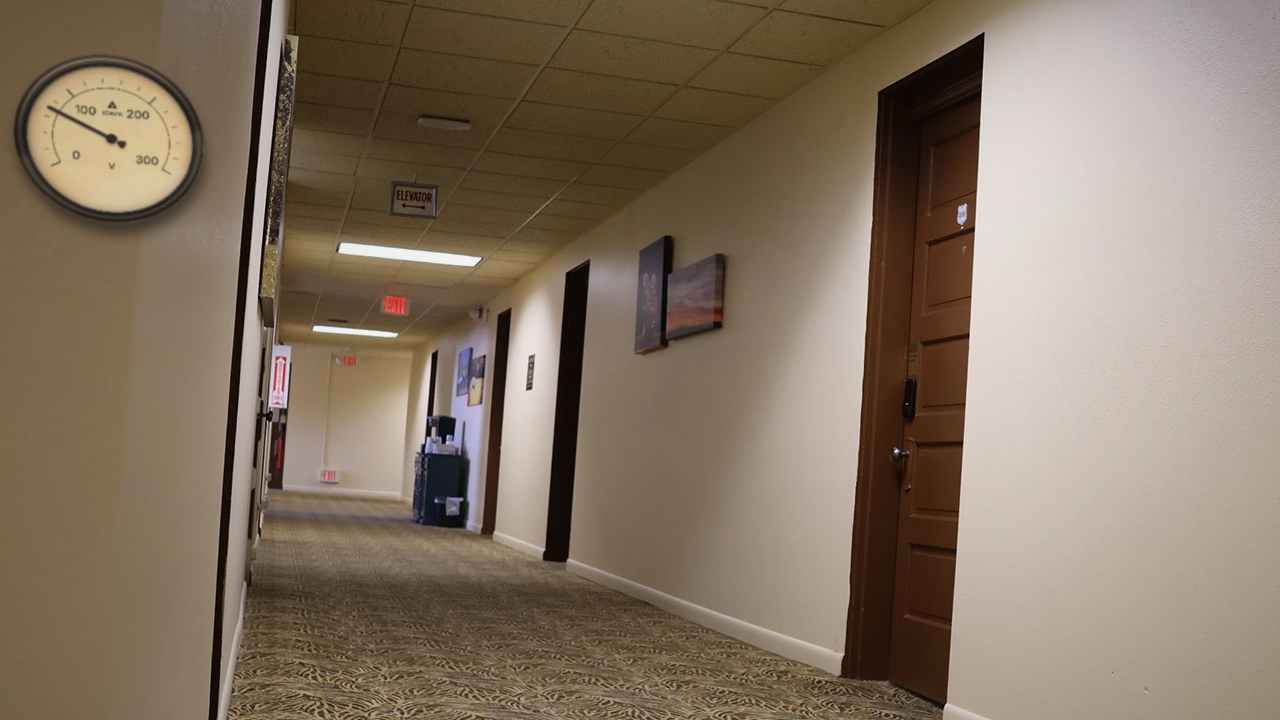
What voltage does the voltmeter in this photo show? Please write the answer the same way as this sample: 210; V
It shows 70; V
